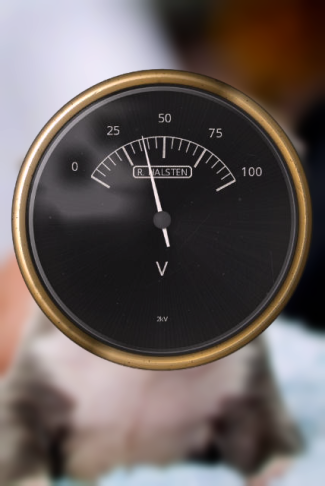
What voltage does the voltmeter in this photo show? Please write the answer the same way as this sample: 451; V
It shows 37.5; V
